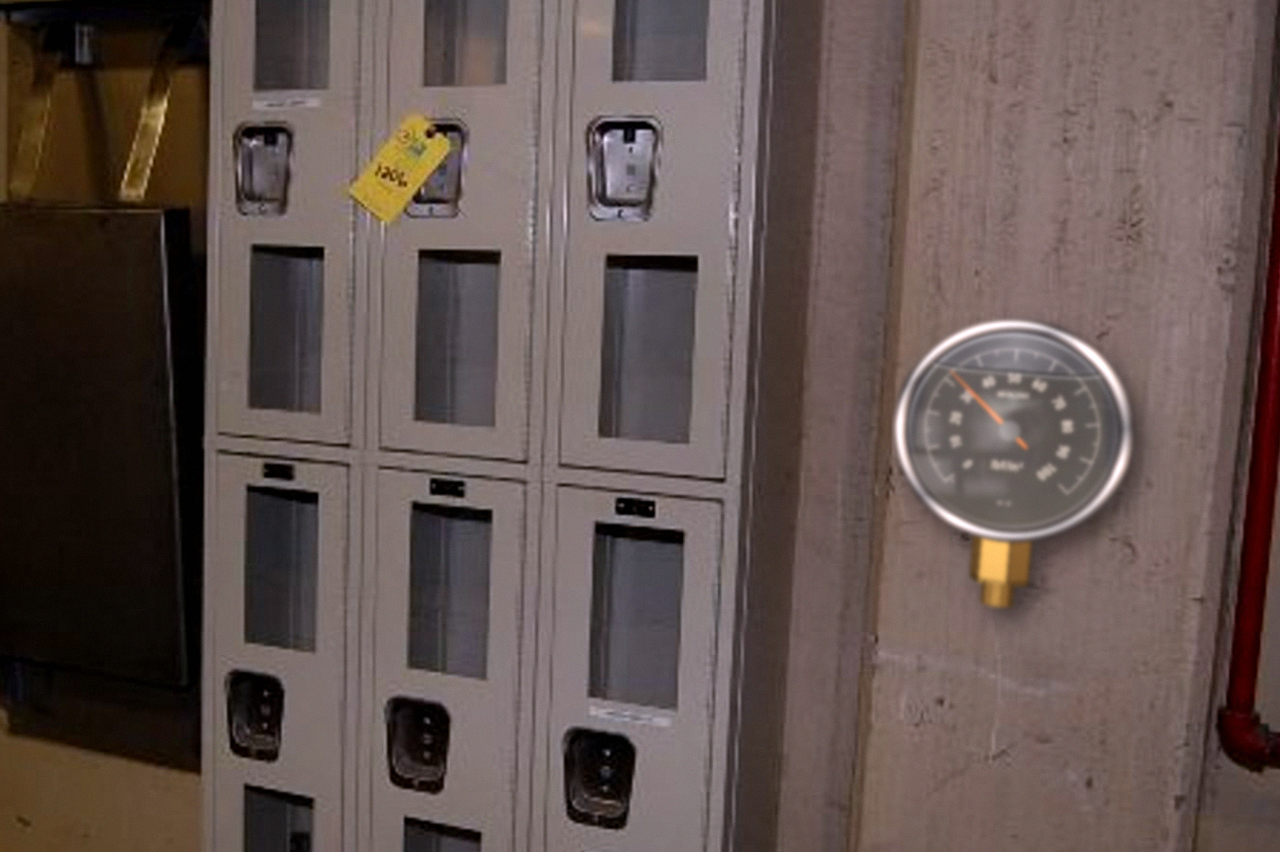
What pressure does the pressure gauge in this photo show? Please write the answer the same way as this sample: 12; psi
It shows 32.5; psi
